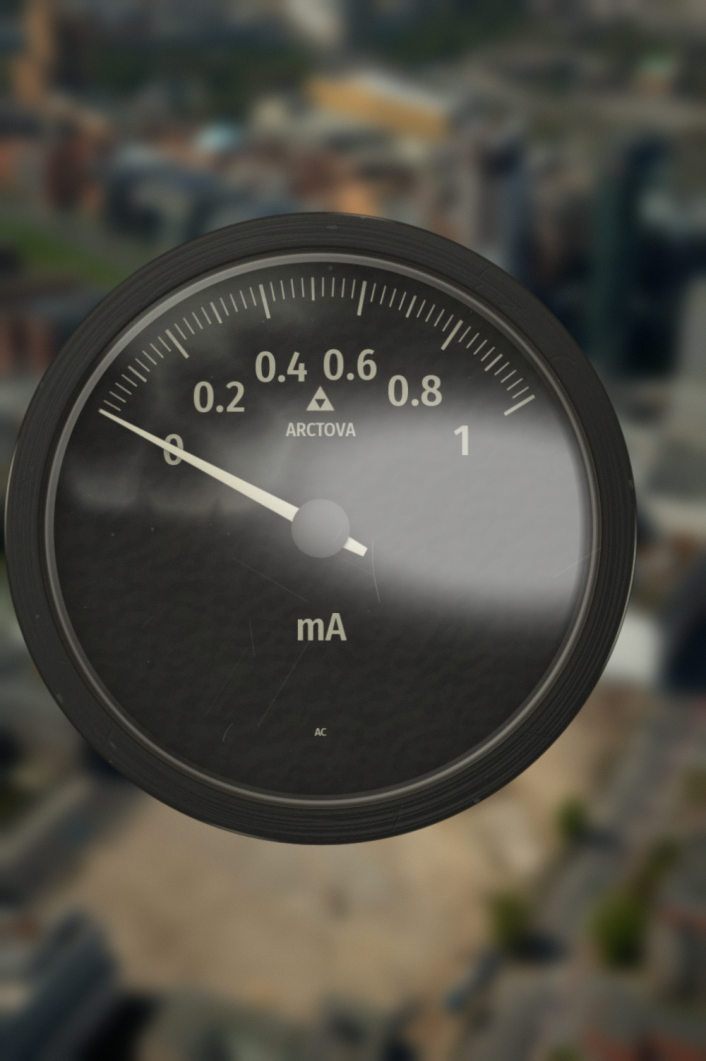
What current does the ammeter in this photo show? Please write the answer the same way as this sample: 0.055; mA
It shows 0; mA
